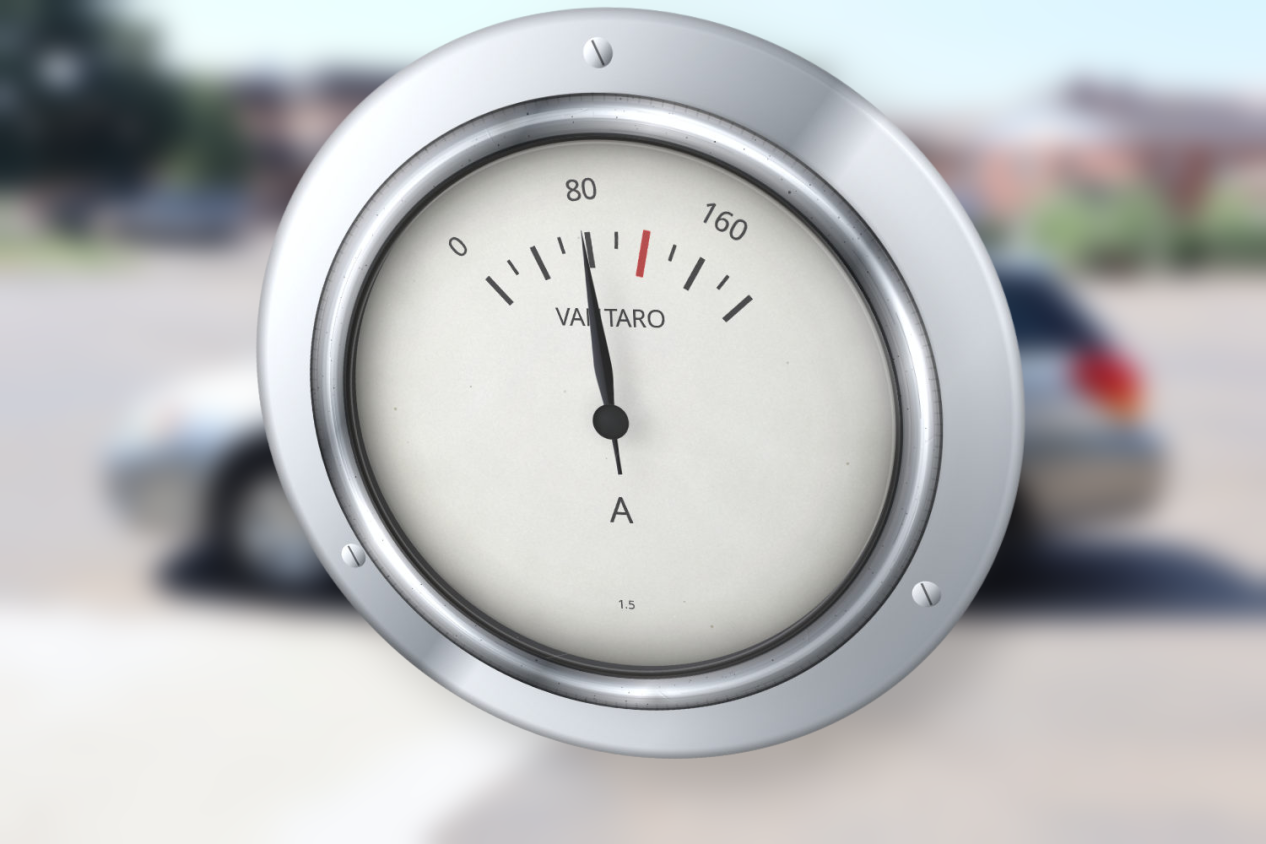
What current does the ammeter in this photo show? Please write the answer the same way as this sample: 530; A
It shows 80; A
